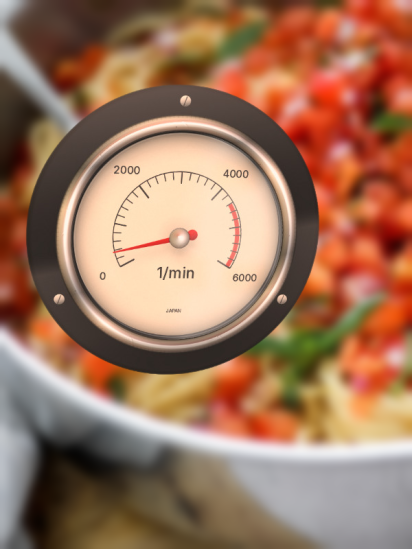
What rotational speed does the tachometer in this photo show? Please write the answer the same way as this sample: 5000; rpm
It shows 400; rpm
